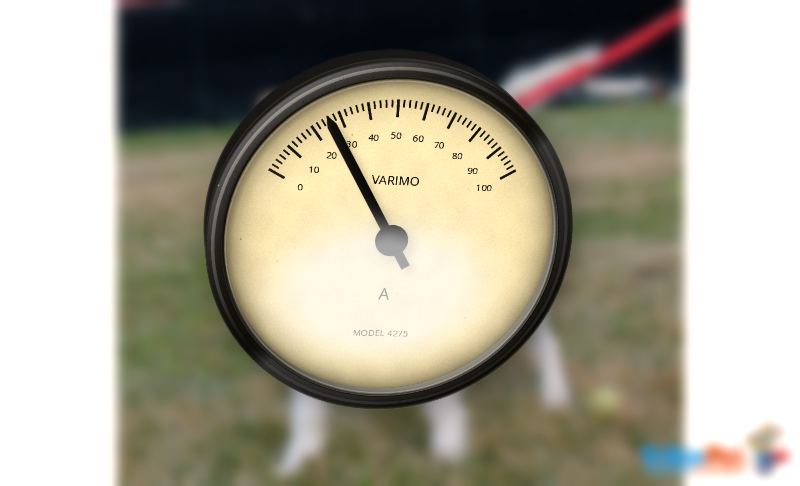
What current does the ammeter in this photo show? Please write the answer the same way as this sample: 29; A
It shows 26; A
